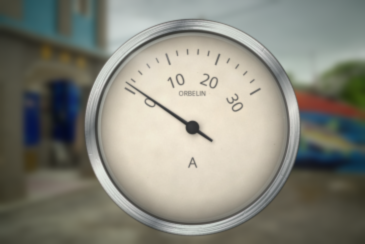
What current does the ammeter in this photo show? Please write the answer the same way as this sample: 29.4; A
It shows 1; A
